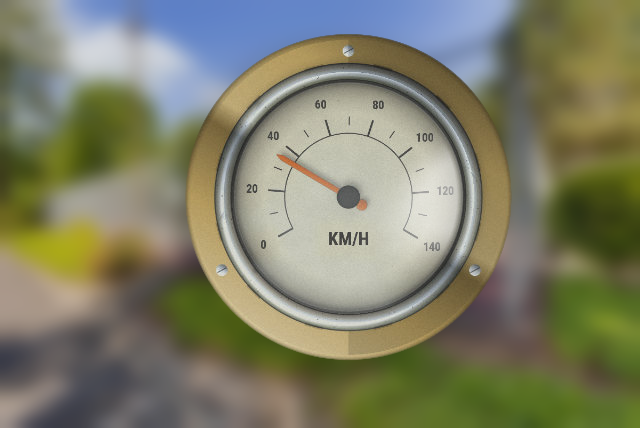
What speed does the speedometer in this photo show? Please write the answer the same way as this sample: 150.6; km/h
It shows 35; km/h
